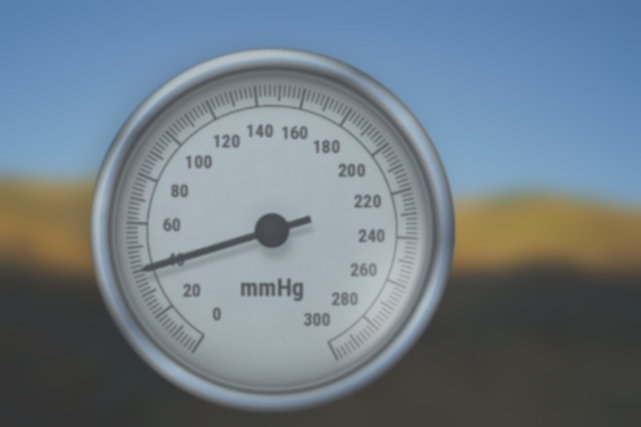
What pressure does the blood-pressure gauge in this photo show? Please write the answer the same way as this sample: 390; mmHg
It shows 40; mmHg
